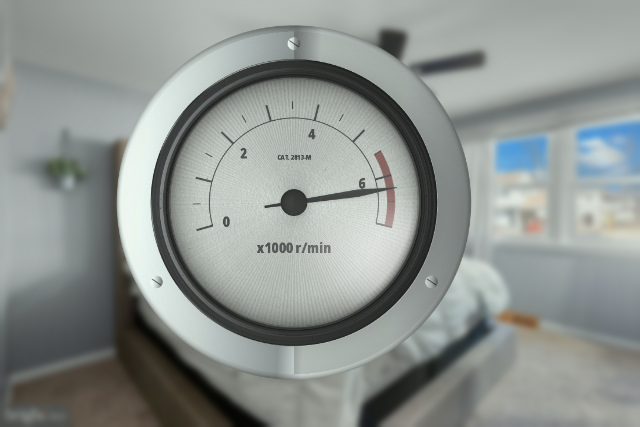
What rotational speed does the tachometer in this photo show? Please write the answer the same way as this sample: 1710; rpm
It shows 6250; rpm
